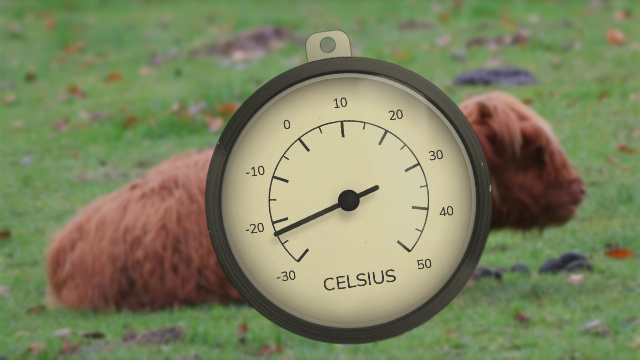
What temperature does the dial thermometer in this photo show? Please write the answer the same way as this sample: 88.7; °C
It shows -22.5; °C
